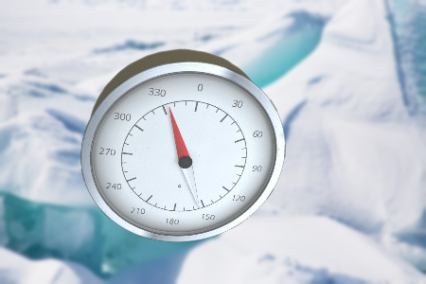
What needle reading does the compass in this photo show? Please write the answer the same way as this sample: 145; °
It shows 335; °
